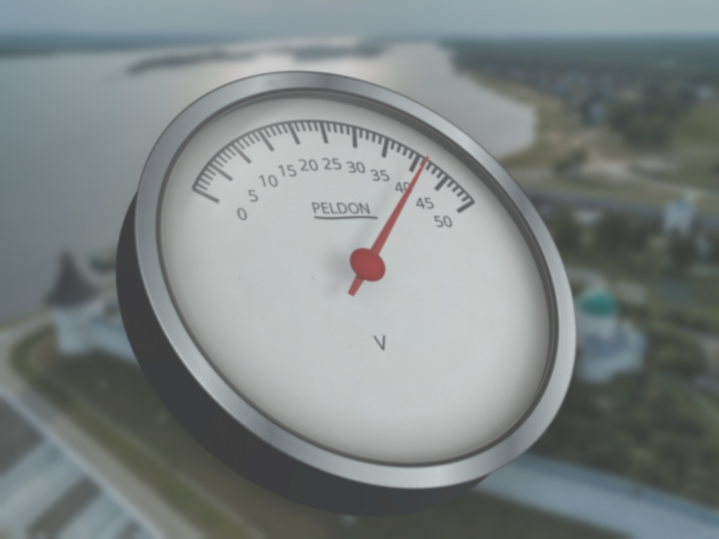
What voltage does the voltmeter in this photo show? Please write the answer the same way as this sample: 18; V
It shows 41; V
